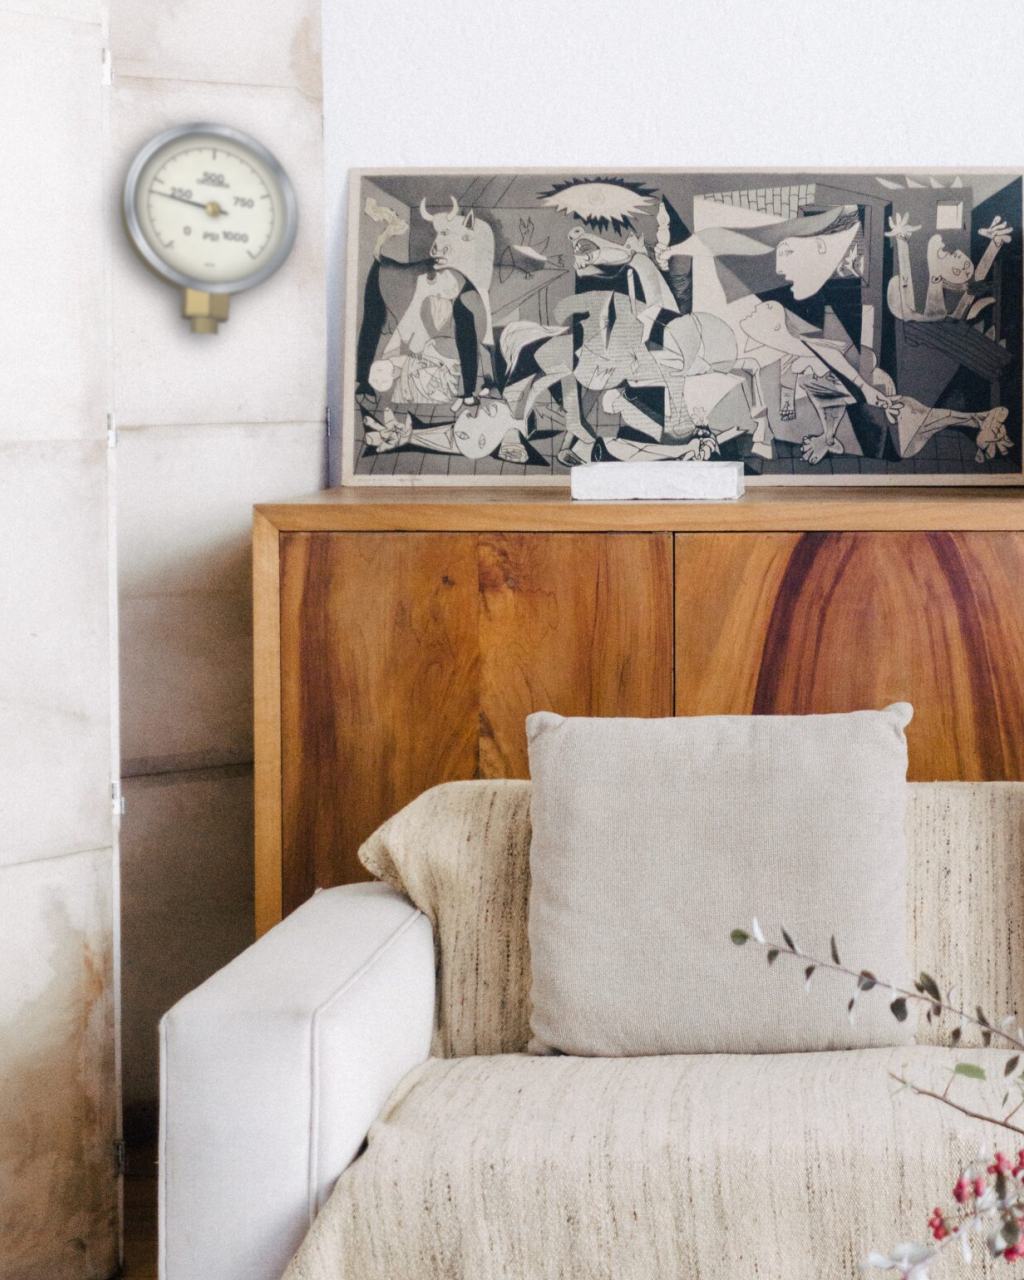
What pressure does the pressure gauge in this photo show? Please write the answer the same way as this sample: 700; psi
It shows 200; psi
